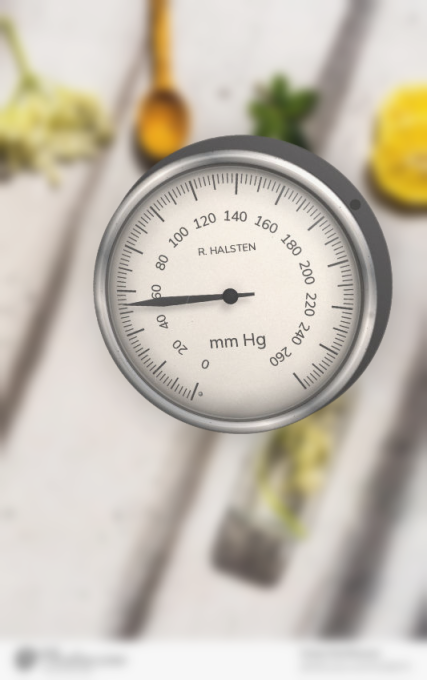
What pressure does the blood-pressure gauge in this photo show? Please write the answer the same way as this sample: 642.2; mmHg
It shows 54; mmHg
